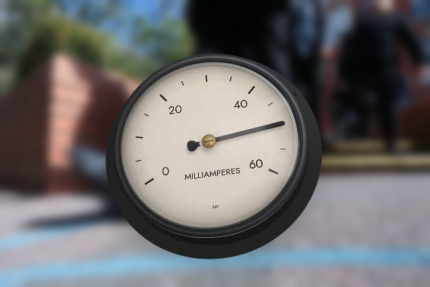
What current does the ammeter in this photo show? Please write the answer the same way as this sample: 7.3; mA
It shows 50; mA
